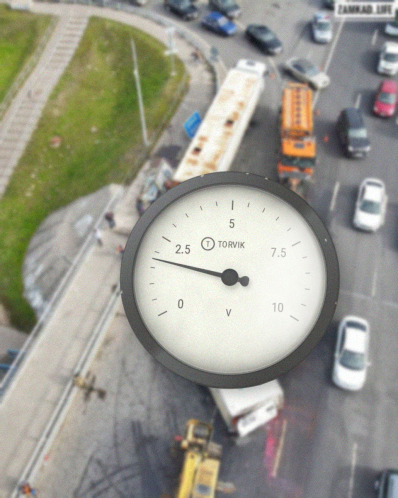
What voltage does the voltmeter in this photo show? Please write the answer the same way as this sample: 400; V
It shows 1.75; V
